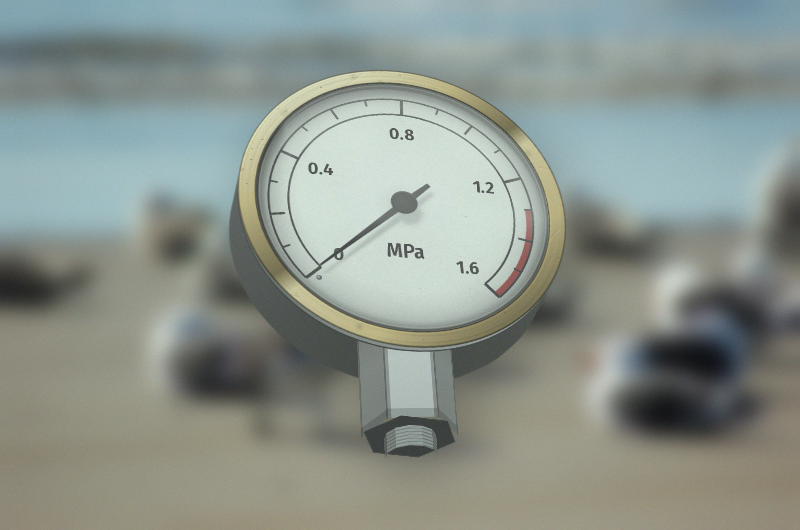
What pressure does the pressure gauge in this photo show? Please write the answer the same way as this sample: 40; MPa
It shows 0; MPa
